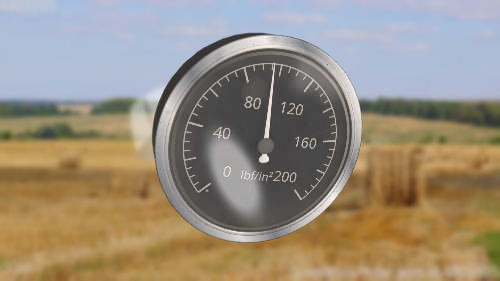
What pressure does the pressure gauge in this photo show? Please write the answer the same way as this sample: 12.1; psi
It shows 95; psi
